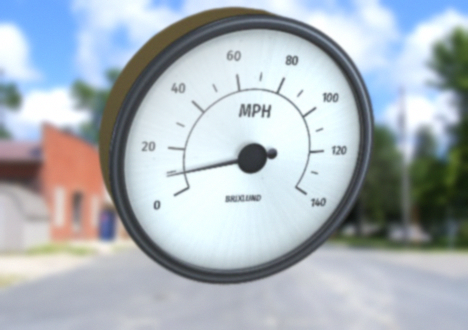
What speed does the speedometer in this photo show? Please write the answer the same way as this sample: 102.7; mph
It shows 10; mph
